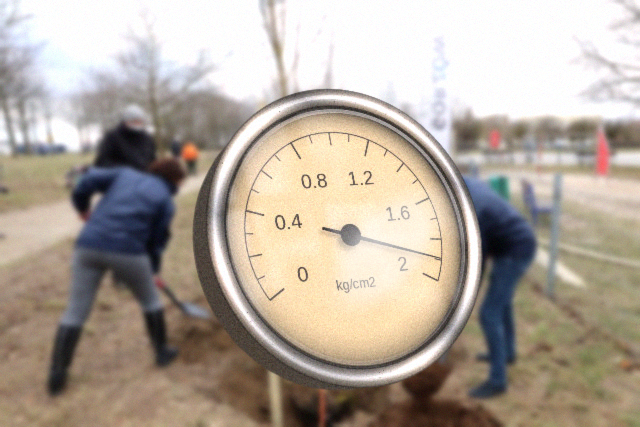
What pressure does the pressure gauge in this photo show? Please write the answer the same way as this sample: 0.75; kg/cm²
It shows 1.9; kg/cm²
